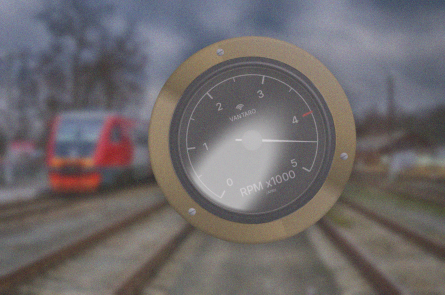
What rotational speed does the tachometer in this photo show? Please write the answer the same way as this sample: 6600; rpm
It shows 4500; rpm
